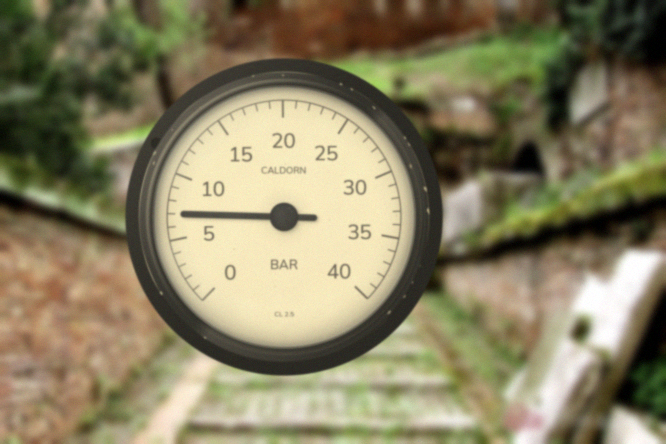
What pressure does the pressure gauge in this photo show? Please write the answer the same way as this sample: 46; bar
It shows 7; bar
